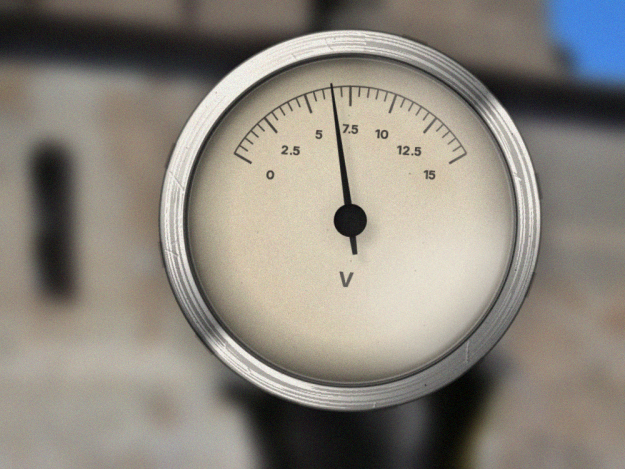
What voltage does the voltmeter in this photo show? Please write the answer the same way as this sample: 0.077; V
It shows 6.5; V
